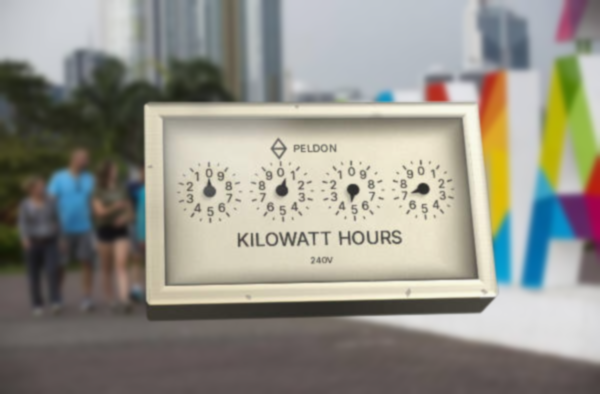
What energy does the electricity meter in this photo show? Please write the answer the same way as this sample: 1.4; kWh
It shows 47; kWh
